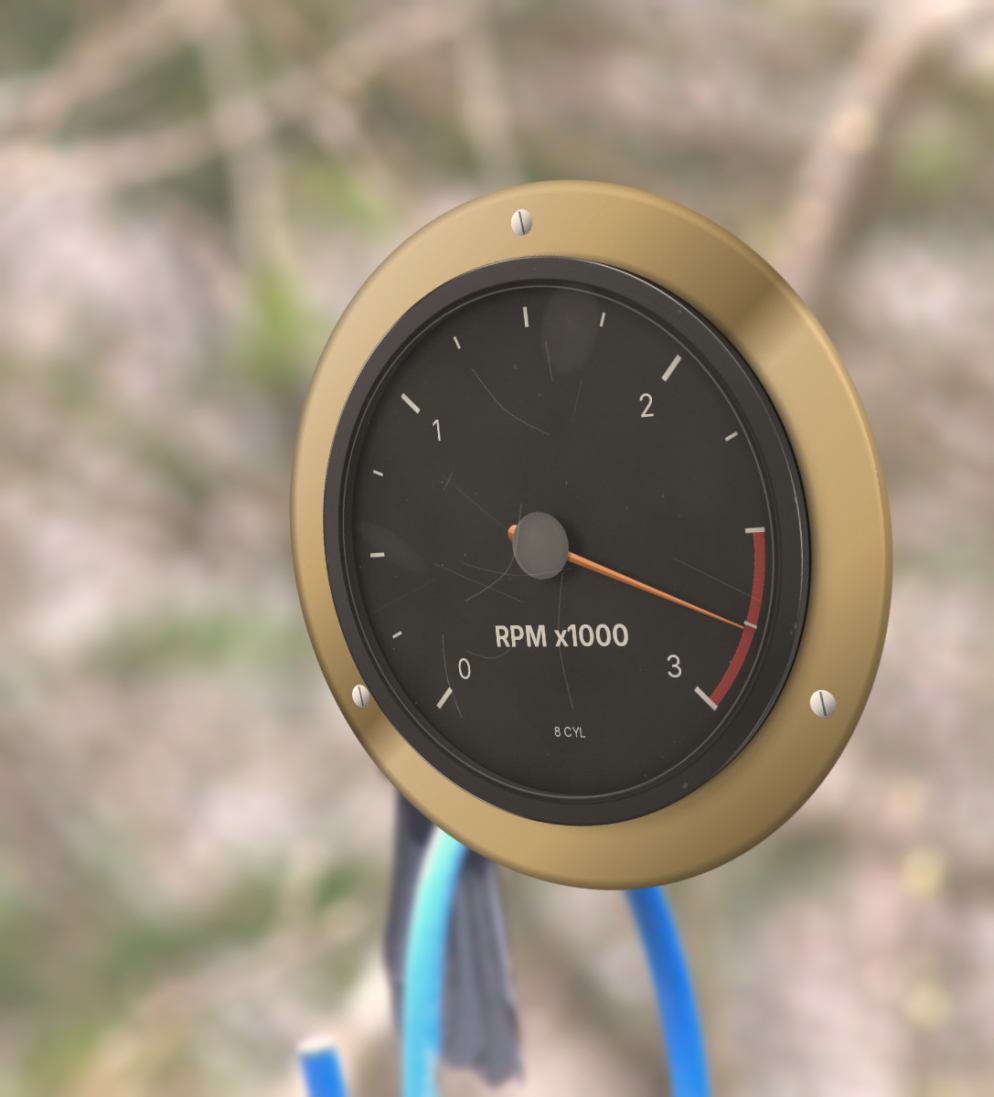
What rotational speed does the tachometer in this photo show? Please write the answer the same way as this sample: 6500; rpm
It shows 2750; rpm
